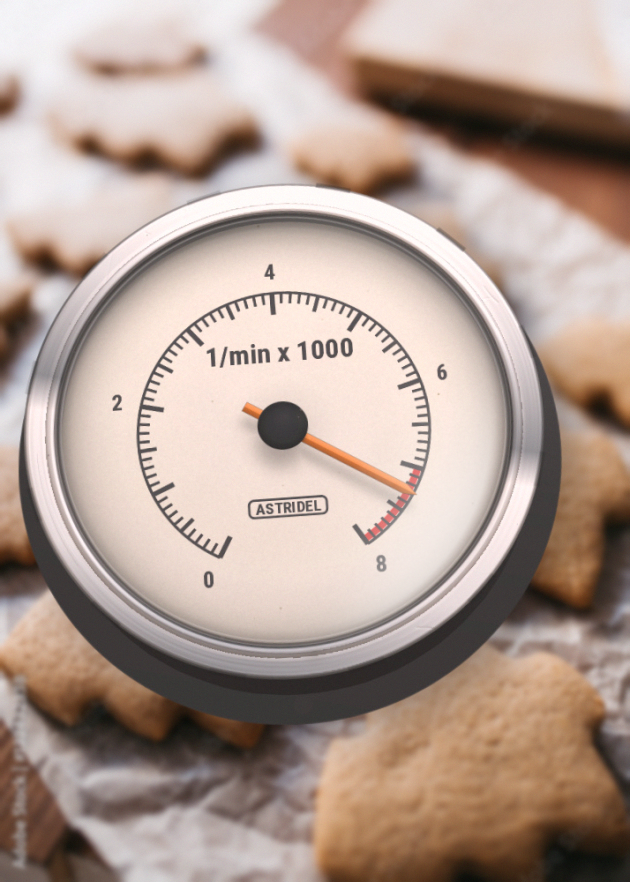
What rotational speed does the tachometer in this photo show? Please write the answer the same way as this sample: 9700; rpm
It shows 7300; rpm
